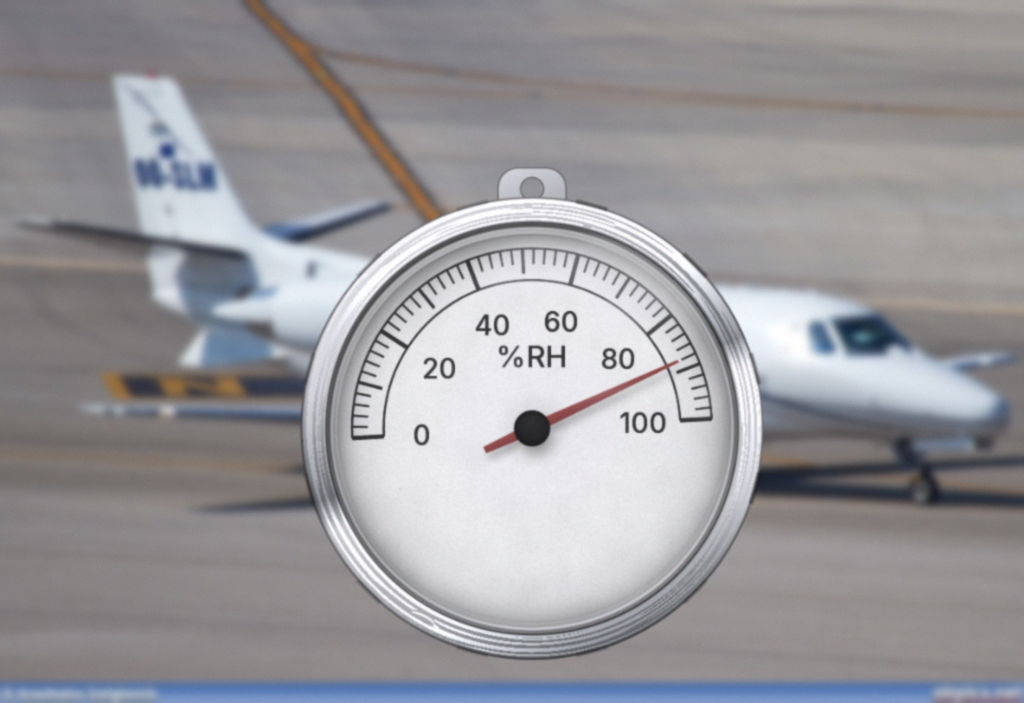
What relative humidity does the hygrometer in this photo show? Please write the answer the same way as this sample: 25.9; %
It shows 88; %
